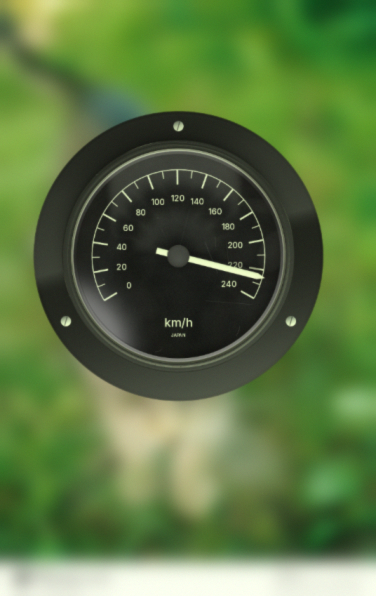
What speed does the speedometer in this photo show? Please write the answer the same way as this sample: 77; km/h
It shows 225; km/h
